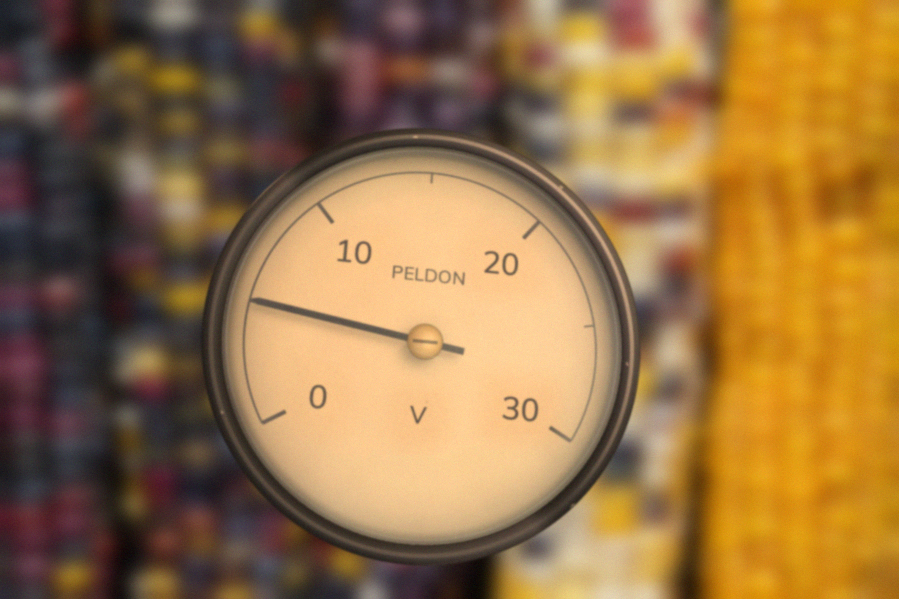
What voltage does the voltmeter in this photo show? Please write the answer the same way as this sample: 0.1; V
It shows 5; V
